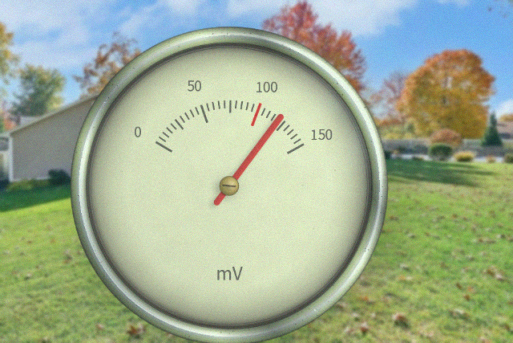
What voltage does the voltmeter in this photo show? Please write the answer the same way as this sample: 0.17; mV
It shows 120; mV
